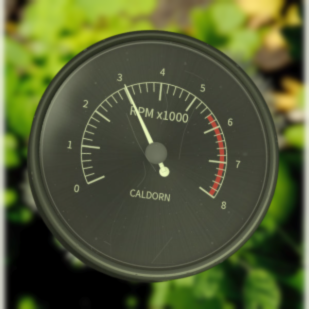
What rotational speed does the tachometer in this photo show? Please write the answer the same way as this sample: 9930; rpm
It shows 3000; rpm
